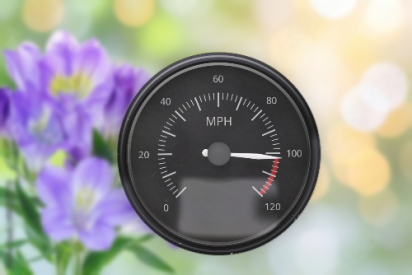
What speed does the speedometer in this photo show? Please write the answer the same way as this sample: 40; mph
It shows 102; mph
